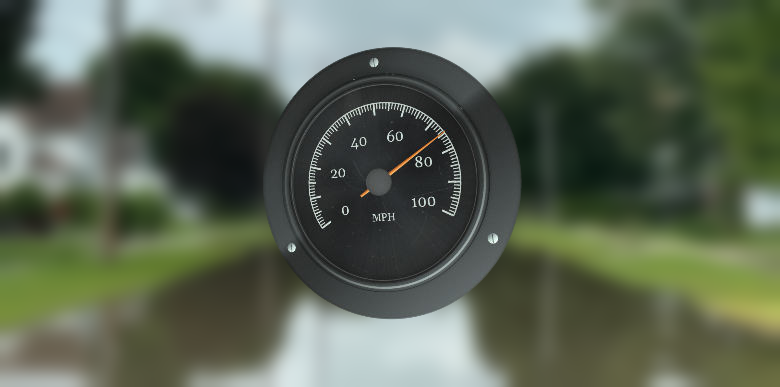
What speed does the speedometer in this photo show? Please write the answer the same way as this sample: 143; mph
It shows 75; mph
